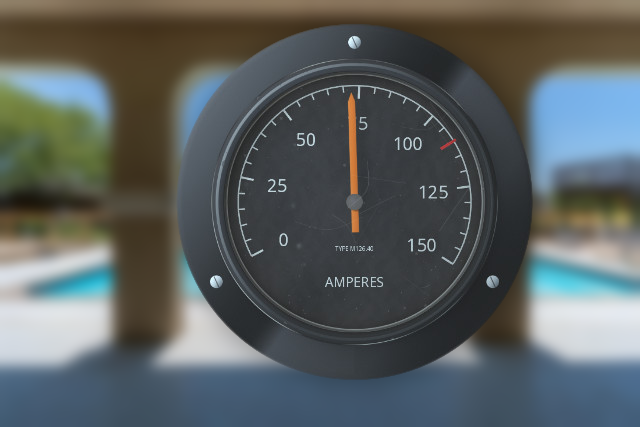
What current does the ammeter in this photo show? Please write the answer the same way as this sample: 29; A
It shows 72.5; A
